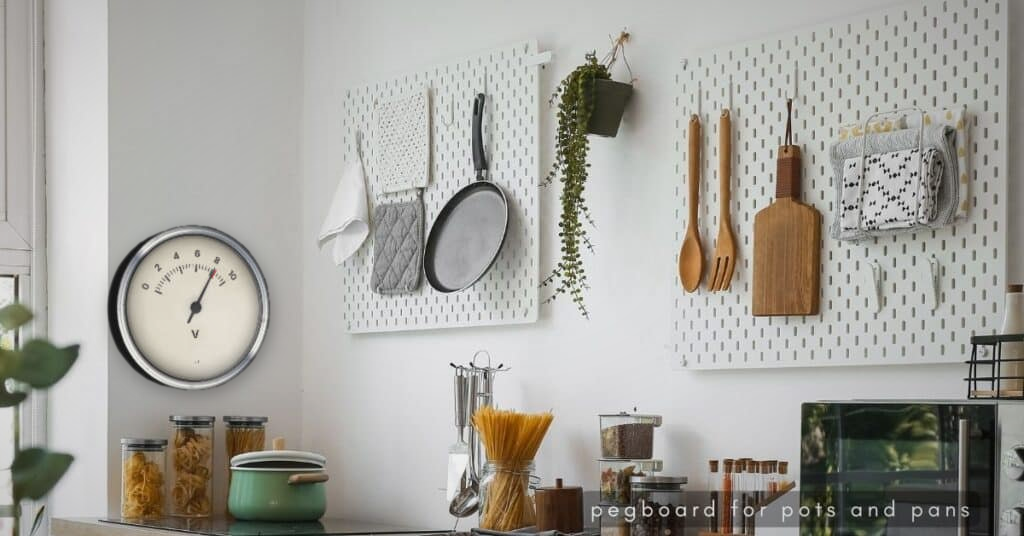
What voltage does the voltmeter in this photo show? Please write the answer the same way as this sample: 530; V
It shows 8; V
